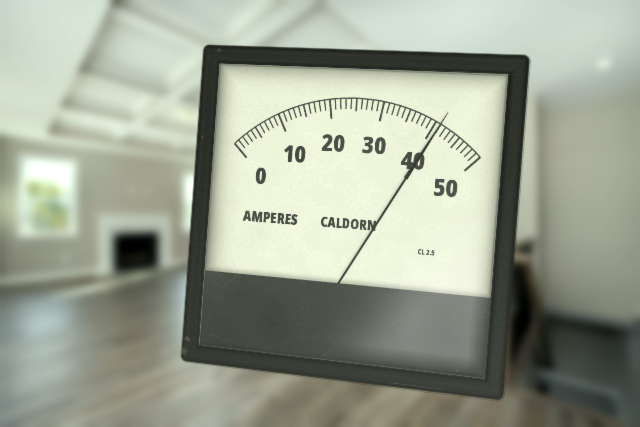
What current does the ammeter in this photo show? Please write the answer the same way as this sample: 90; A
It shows 41; A
